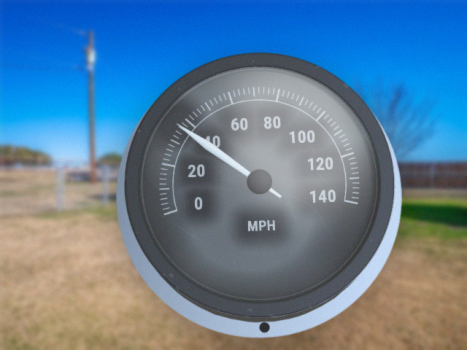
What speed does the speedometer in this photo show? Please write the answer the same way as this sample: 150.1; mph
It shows 36; mph
